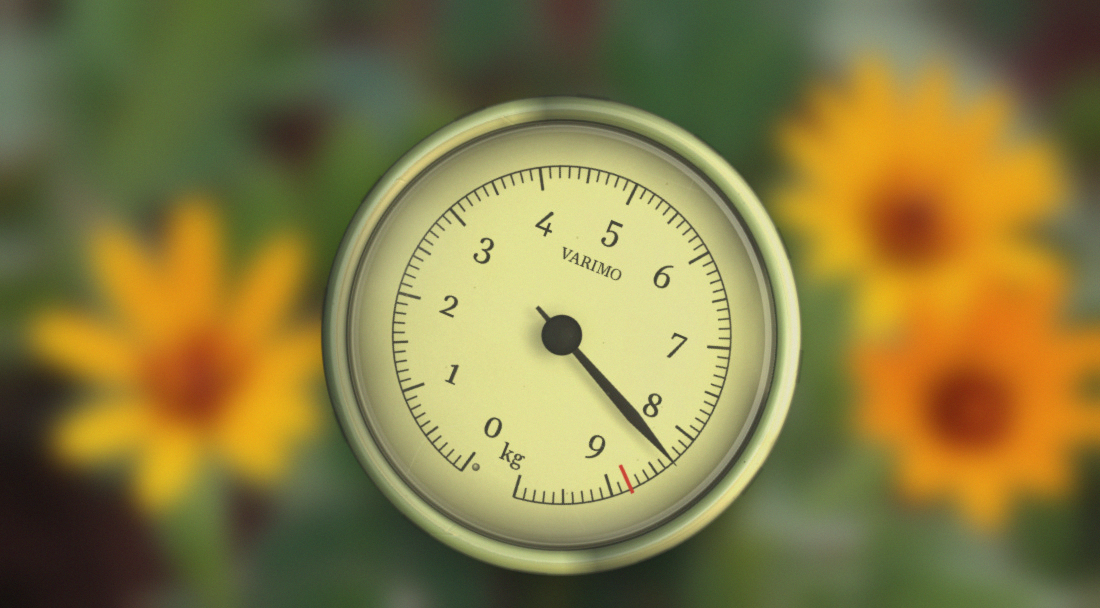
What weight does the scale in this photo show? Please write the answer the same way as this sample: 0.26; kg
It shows 8.3; kg
